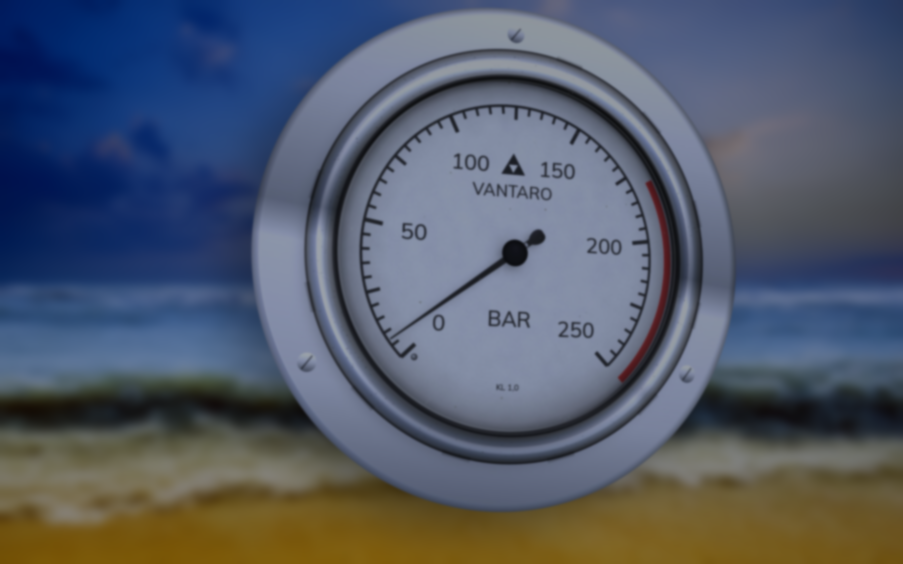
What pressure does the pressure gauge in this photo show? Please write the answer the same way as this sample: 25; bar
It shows 7.5; bar
